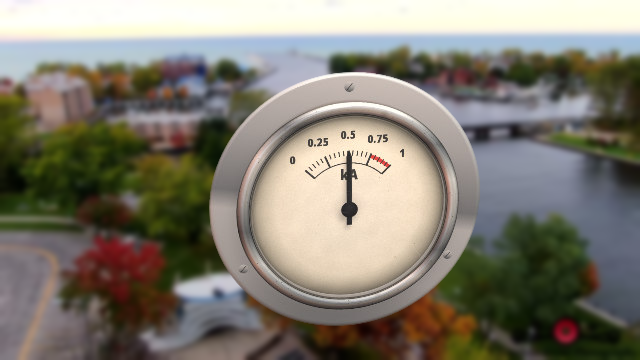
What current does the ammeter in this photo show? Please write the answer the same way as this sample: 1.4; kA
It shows 0.5; kA
